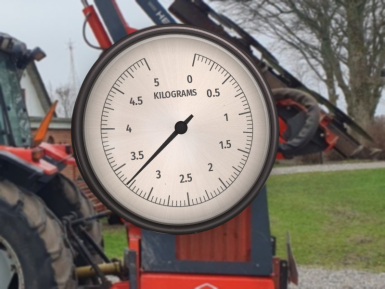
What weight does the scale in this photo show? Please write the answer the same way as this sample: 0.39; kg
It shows 3.3; kg
